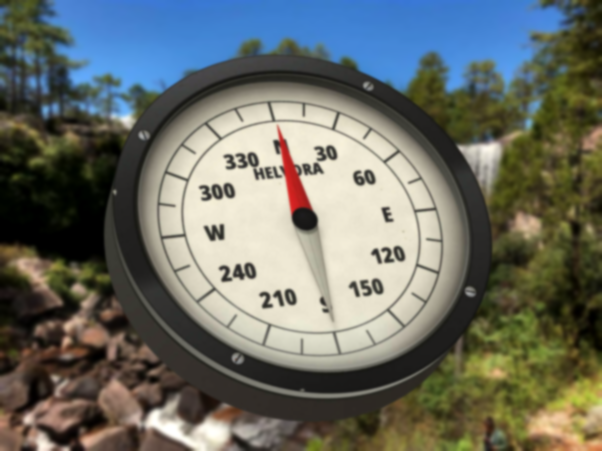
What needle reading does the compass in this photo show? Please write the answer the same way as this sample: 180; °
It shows 0; °
